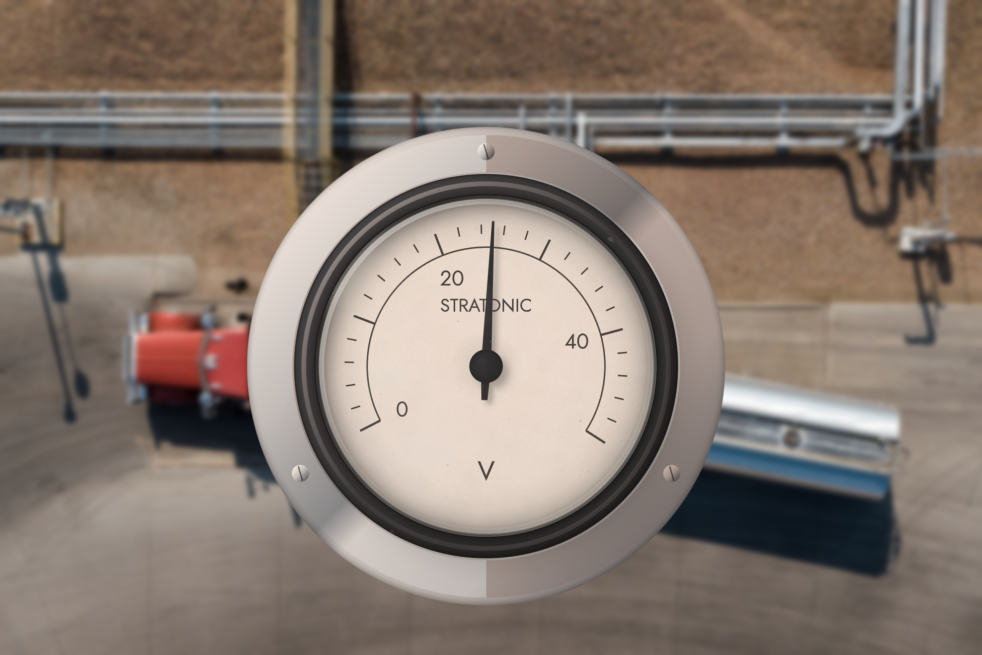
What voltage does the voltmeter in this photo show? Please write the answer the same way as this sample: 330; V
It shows 25; V
